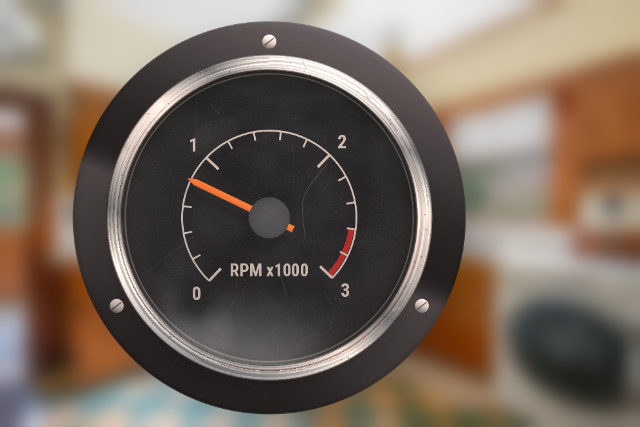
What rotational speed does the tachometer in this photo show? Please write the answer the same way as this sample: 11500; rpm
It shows 800; rpm
